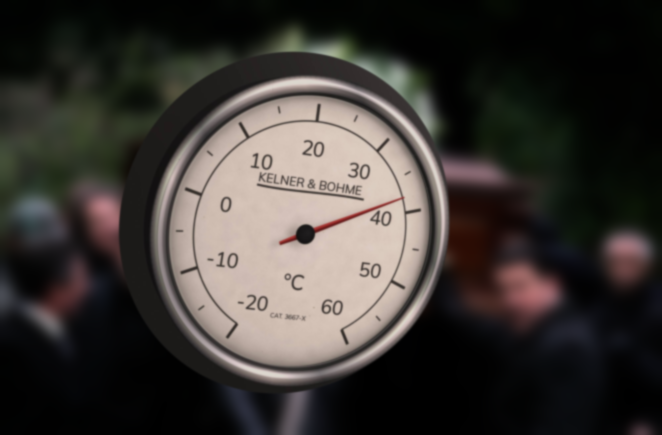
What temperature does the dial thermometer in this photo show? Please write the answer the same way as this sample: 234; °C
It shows 37.5; °C
